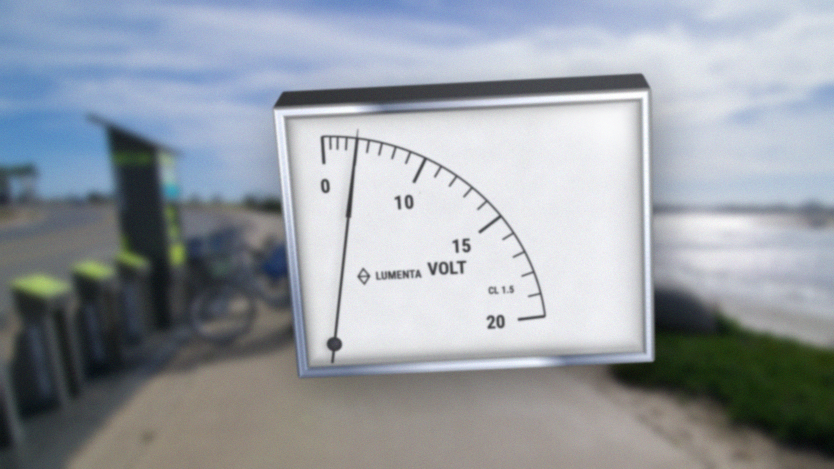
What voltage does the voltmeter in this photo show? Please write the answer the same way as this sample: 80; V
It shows 5; V
